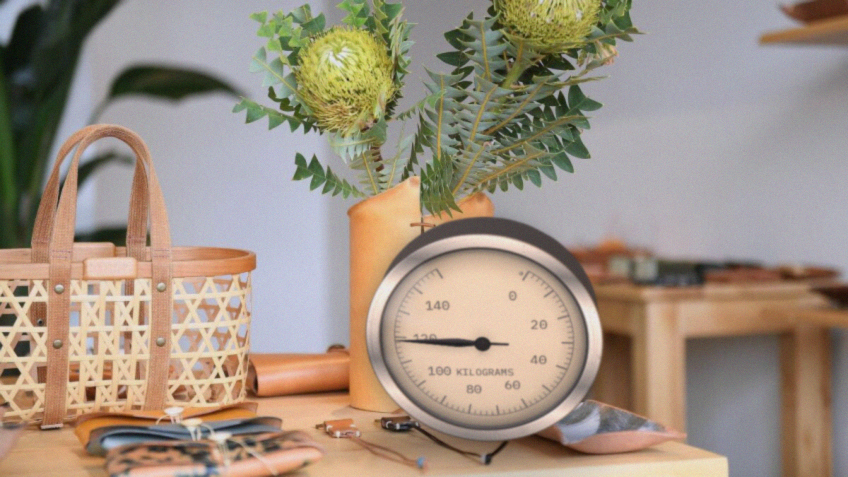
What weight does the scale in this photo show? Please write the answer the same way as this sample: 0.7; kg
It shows 120; kg
